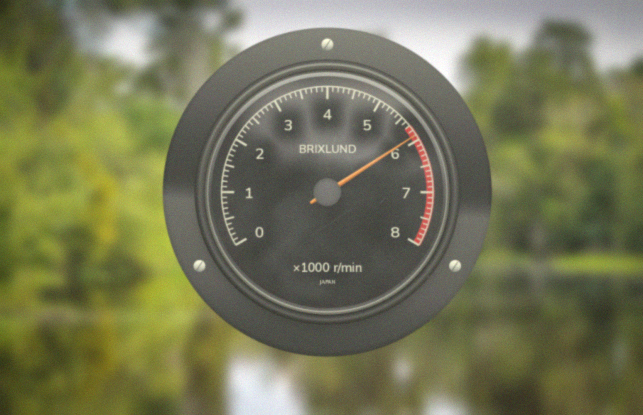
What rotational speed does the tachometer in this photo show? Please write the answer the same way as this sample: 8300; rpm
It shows 5900; rpm
